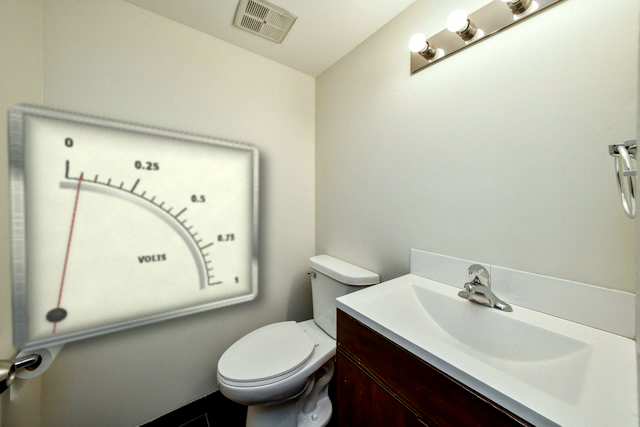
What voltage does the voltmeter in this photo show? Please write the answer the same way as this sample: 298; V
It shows 0.05; V
